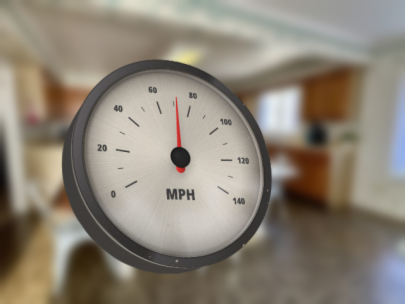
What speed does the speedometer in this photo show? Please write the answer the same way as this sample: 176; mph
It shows 70; mph
